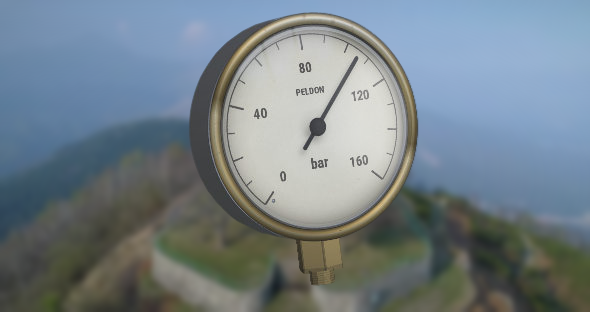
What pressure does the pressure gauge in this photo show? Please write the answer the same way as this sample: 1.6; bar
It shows 105; bar
